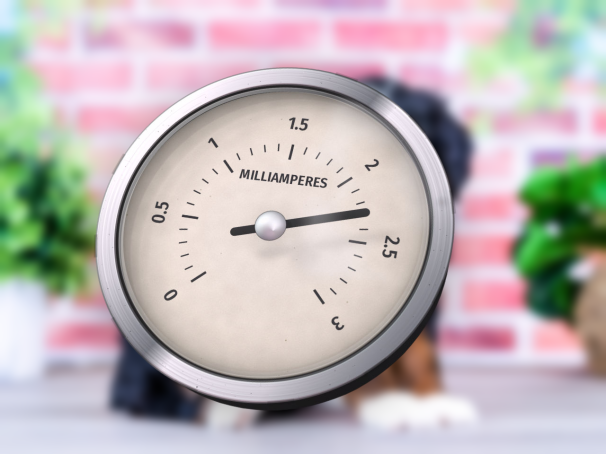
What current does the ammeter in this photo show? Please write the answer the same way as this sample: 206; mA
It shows 2.3; mA
